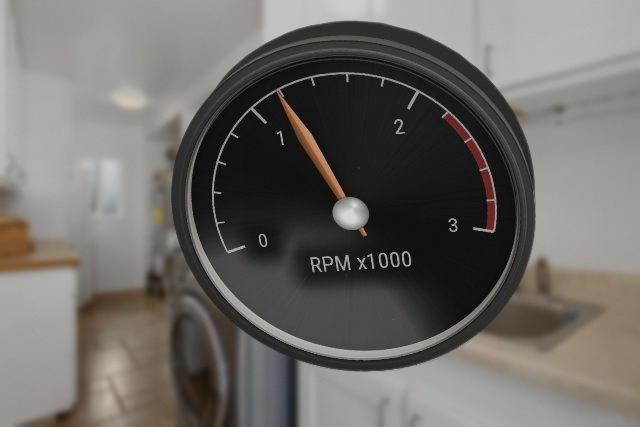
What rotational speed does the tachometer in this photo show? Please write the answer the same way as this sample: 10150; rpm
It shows 1200; rpm
